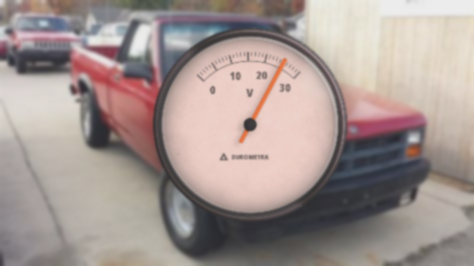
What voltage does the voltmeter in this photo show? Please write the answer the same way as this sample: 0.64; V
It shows 25; V
